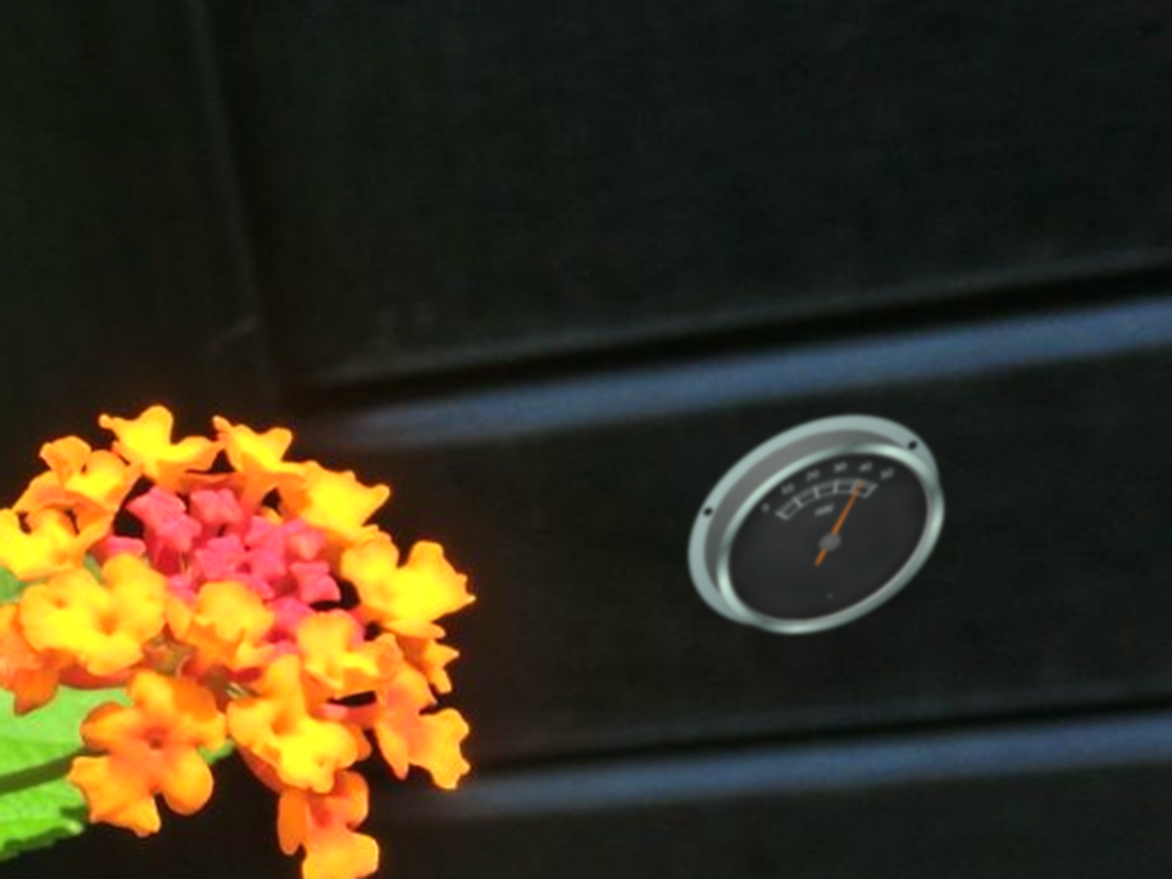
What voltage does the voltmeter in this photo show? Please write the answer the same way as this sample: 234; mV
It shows 40; mV
